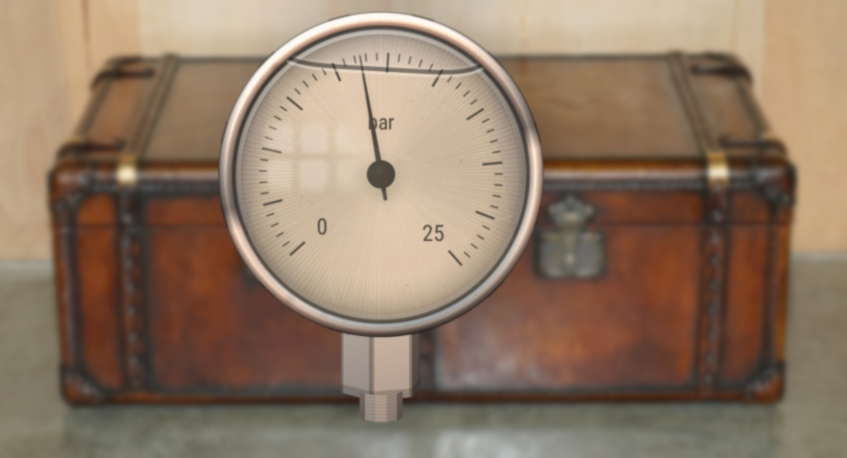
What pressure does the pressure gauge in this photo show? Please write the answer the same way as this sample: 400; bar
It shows 11.25; bar
